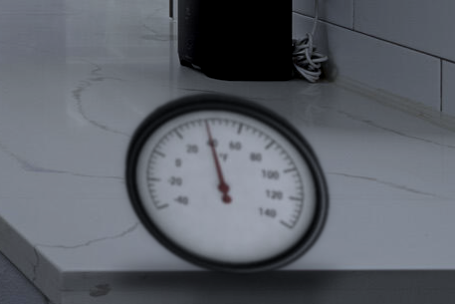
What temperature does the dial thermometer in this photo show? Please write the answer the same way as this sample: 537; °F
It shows 40; °F
